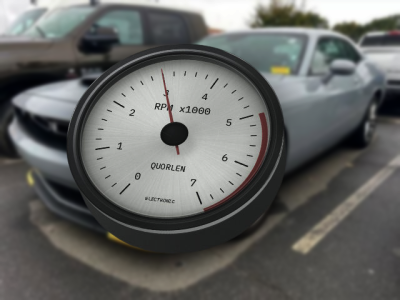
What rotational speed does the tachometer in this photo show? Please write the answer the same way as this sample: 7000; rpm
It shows 3000; rpm
